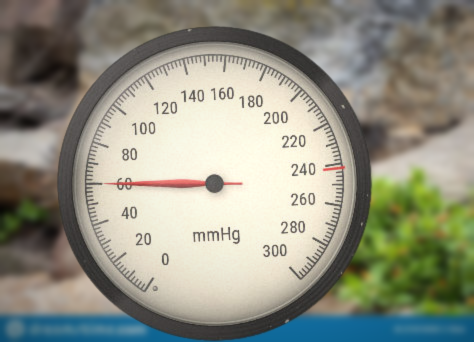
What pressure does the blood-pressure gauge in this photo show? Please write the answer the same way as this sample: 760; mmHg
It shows 60; mmHg
